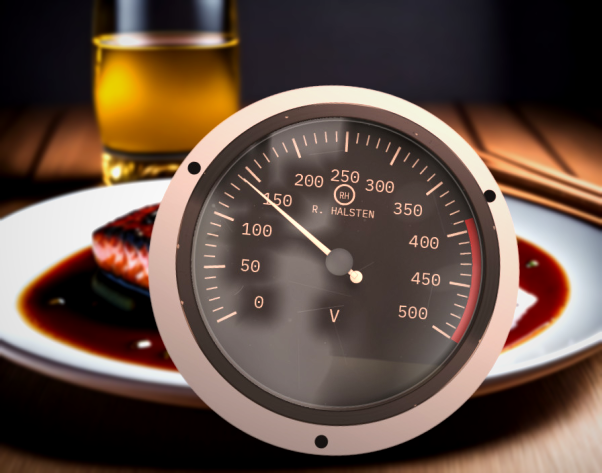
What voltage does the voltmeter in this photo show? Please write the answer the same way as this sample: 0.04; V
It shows 140; V
